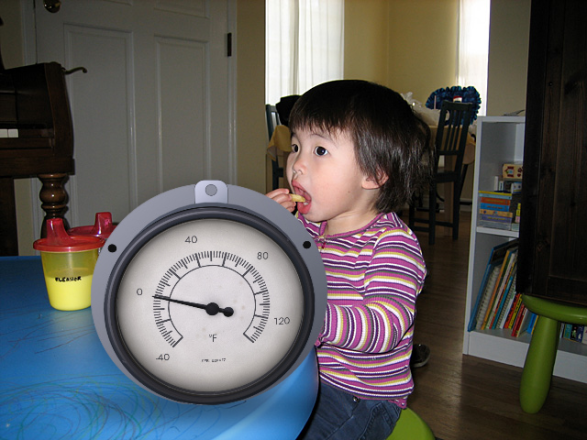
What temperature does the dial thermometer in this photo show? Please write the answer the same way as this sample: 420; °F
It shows 0; °F
